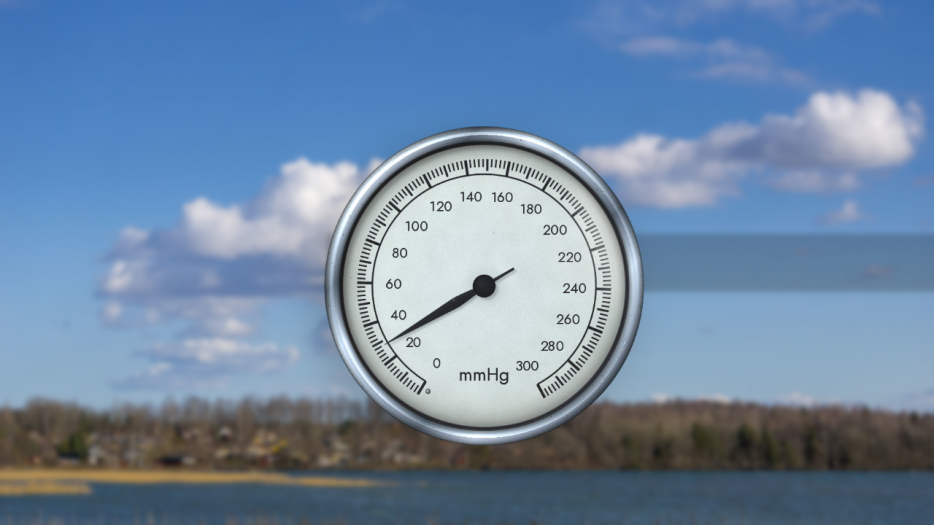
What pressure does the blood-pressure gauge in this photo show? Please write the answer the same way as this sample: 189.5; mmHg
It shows 28; mmHg
